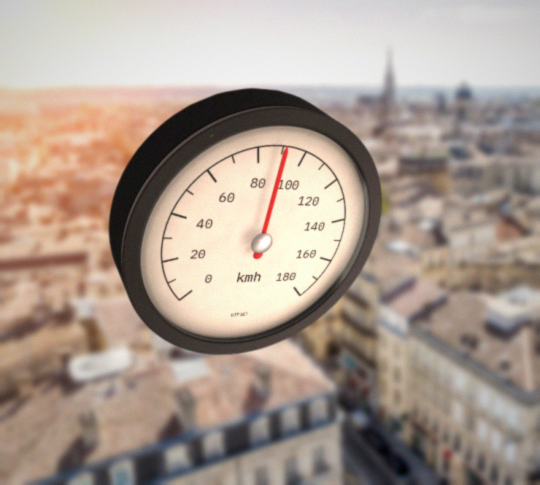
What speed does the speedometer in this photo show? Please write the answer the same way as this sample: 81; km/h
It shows 90; km/h
